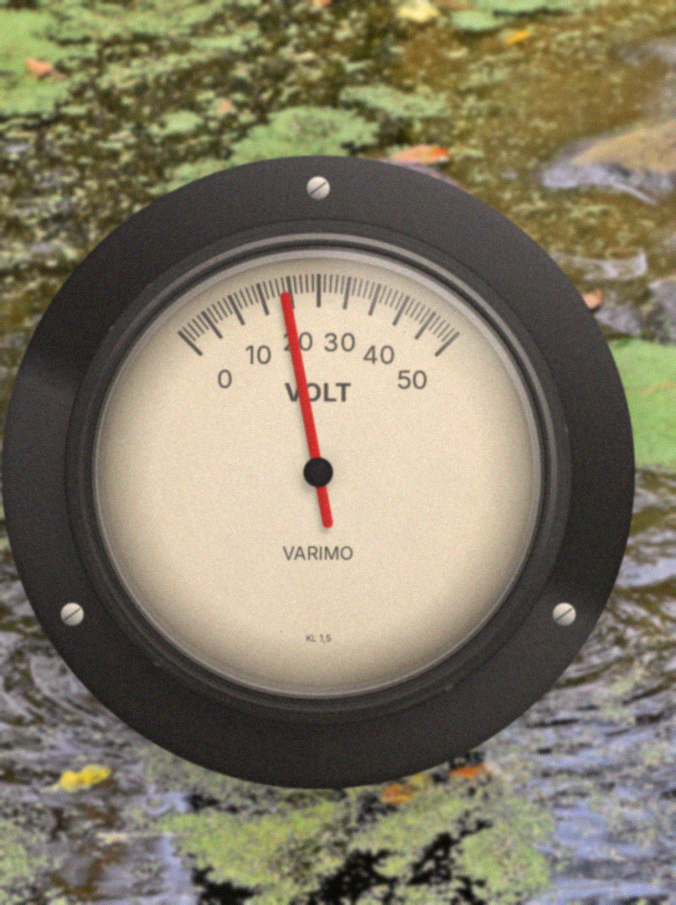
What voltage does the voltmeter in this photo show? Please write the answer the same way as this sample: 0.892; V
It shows 19; V
